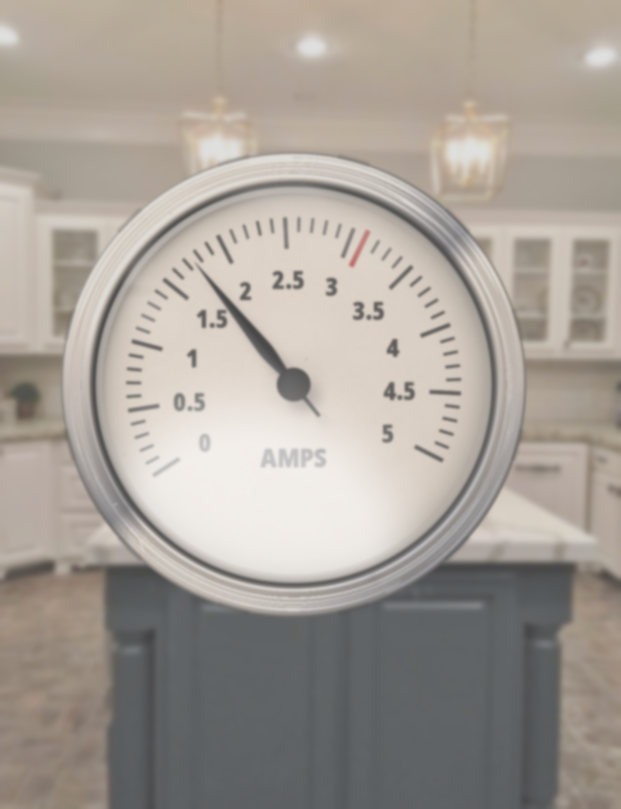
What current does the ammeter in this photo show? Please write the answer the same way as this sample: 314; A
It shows 1.75; A
